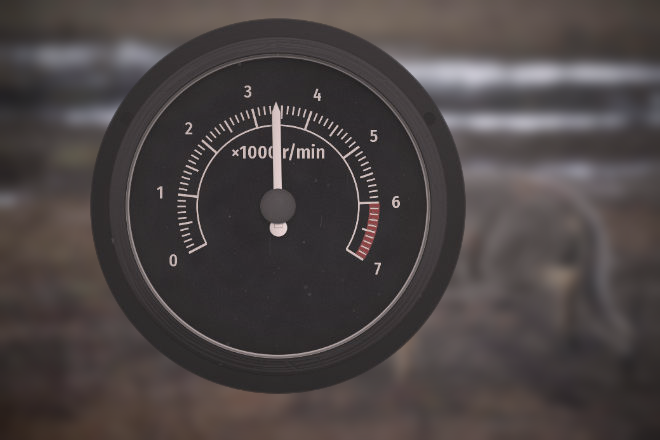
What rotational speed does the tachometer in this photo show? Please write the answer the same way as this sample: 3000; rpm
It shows 3400; rpm
